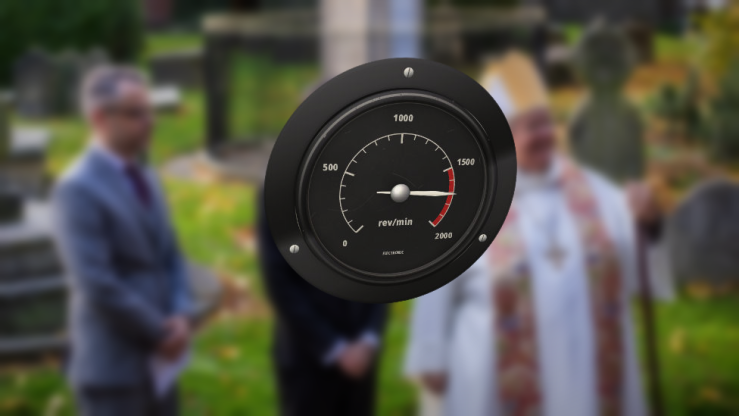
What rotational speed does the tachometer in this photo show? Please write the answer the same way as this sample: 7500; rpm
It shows 1700; rpm
